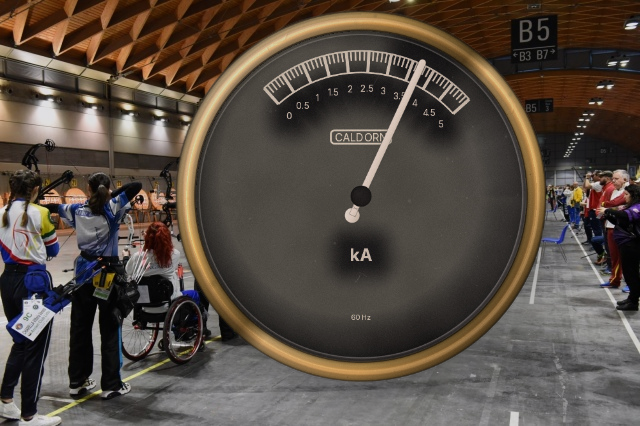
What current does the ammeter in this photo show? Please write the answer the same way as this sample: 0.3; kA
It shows 3.7; kA
